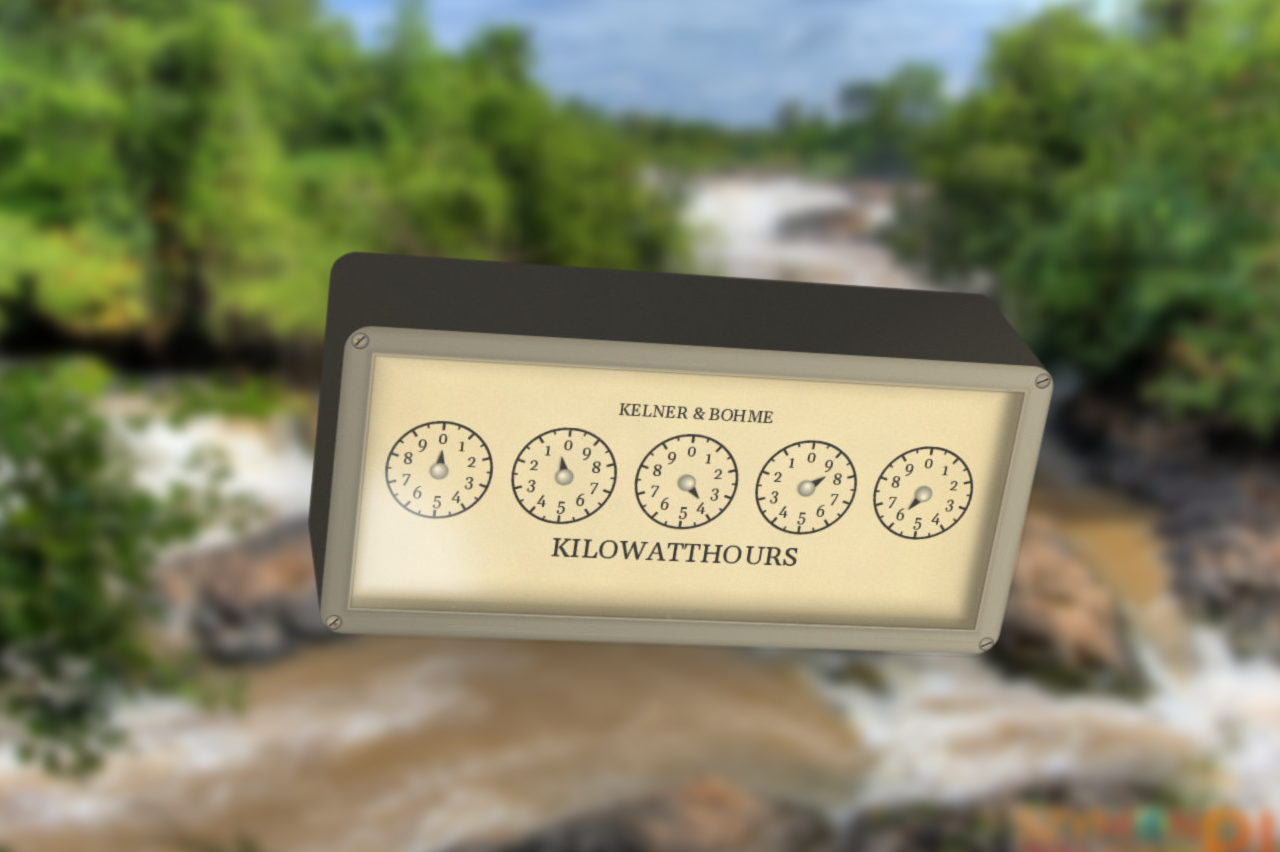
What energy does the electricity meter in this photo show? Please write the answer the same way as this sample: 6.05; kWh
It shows 386; kWh
